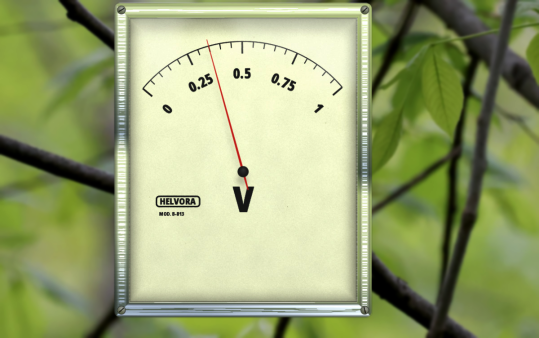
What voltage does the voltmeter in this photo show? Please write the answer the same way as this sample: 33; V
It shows 0.35; V
